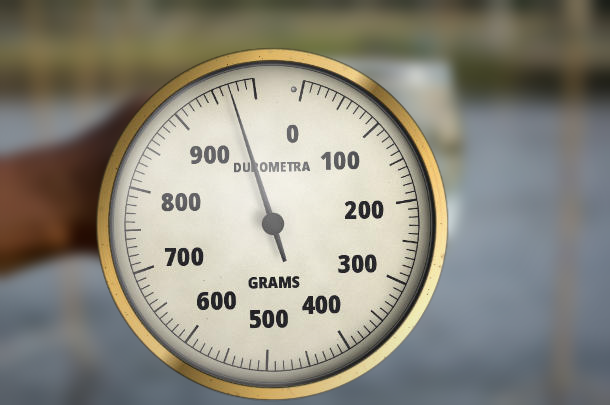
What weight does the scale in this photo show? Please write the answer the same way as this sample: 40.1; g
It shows 970; g
